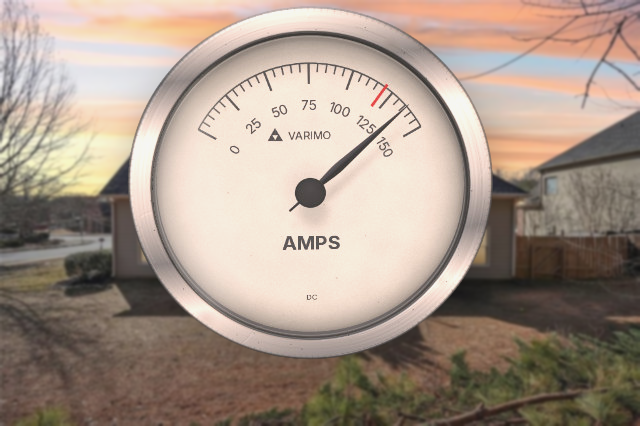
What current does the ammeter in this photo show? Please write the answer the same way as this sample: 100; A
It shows 135; A
